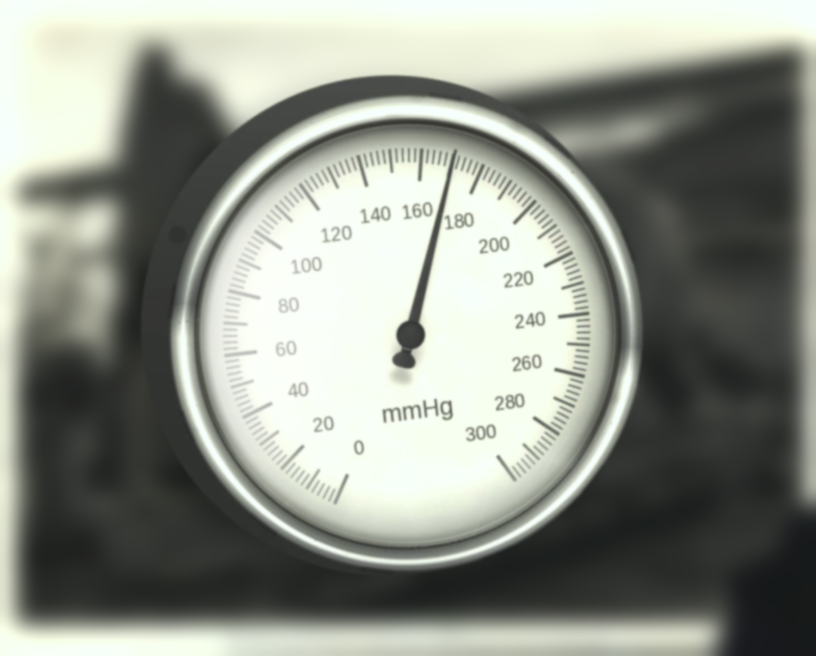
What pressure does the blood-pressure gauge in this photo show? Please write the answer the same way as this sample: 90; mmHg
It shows 170; mmHg
